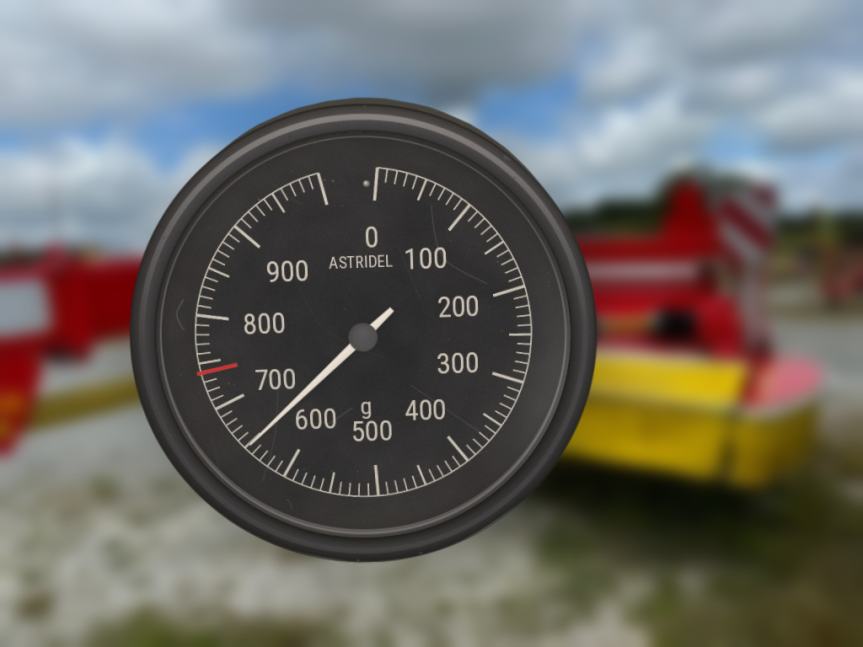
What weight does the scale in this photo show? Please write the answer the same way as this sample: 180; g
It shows 650; g
